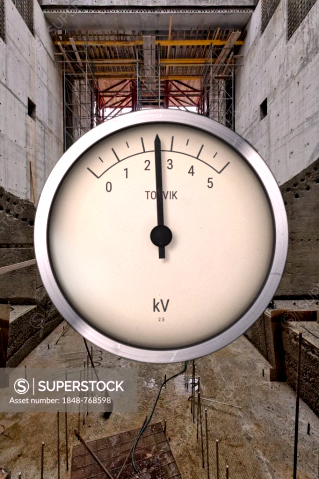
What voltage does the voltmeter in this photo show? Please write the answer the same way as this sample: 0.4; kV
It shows 2.5; kV
